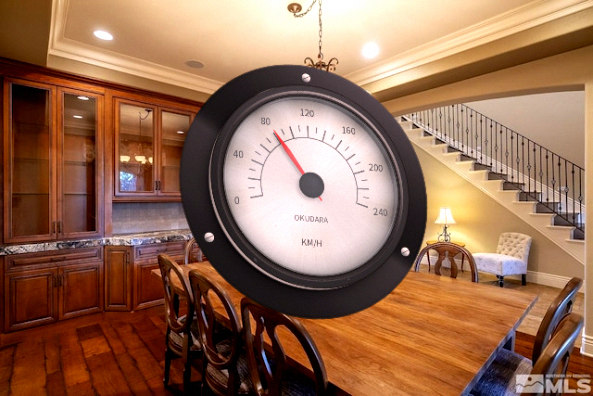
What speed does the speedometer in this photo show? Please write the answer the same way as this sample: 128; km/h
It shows 80; km/h
